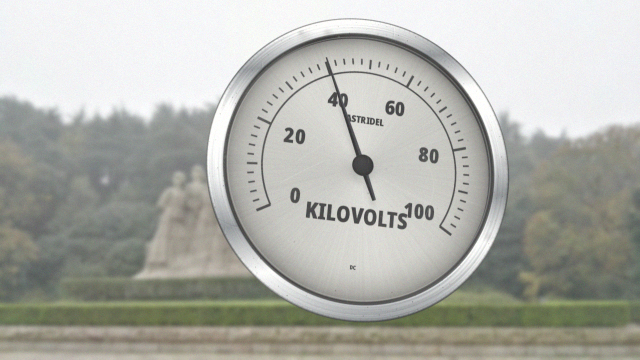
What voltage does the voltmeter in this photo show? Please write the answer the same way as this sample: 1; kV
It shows 40; kV
